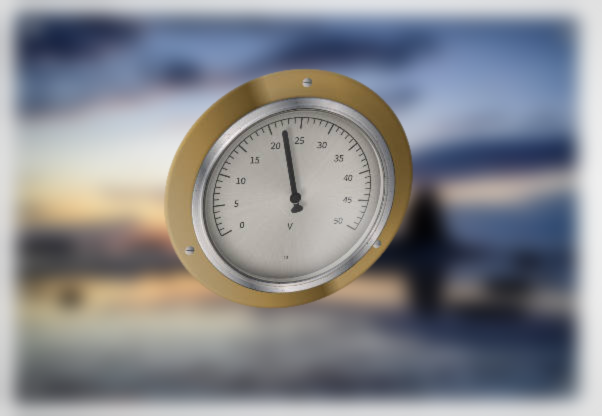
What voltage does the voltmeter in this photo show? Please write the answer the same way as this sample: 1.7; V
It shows 22; V
